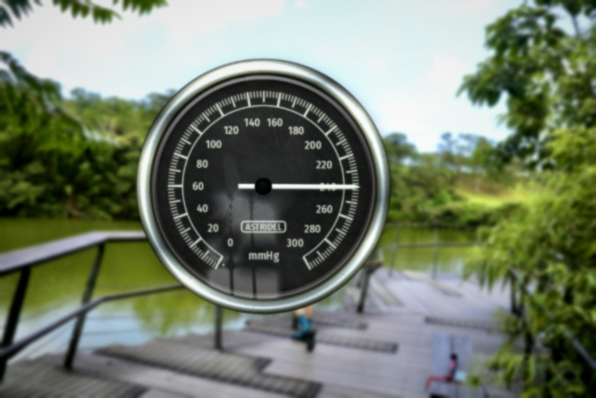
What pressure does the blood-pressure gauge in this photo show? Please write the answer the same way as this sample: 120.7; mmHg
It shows 240; mmHg
